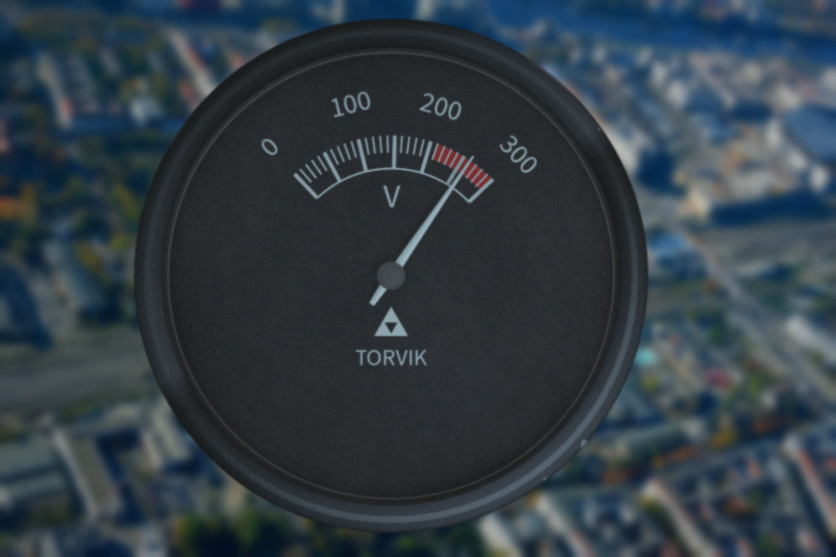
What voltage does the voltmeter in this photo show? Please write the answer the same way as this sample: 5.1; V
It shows 260; V
